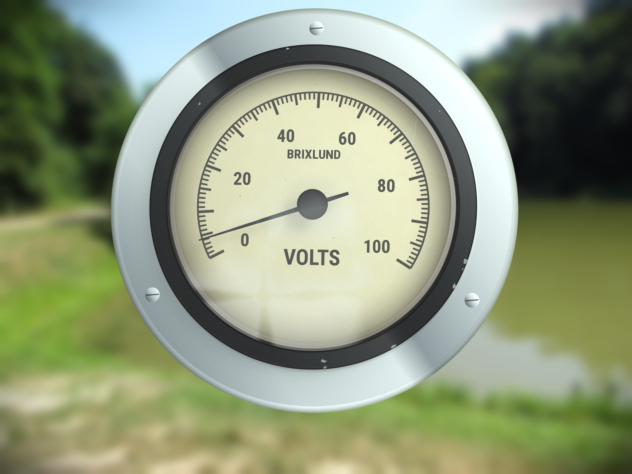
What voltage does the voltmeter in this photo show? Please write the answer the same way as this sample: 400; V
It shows 4; V
